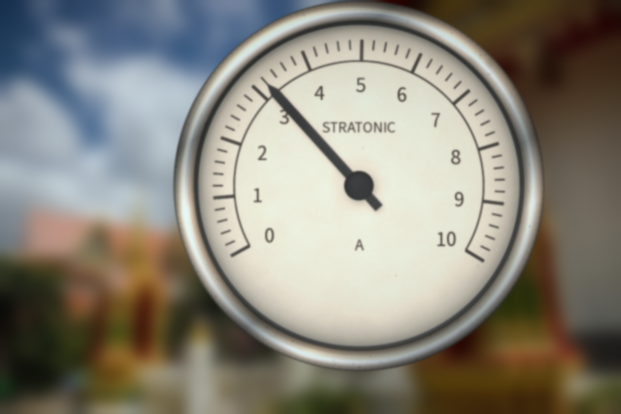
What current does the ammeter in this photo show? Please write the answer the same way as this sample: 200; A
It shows 3.2; A
